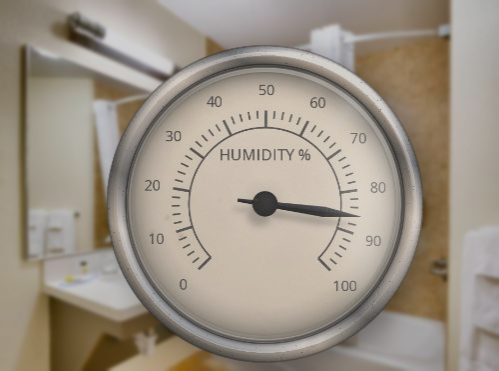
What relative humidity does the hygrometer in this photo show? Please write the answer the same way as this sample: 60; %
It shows 86; %
